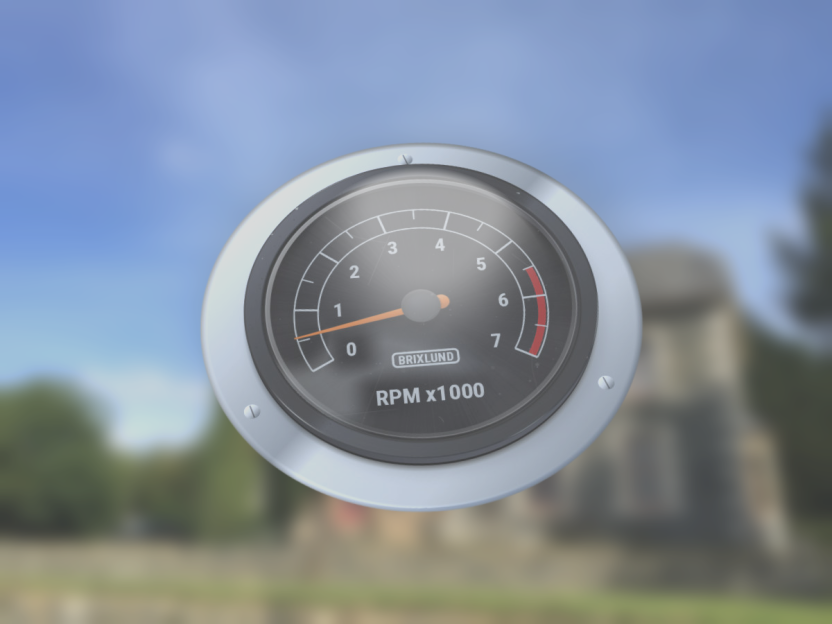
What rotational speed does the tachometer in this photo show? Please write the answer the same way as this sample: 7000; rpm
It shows 500; rpm
